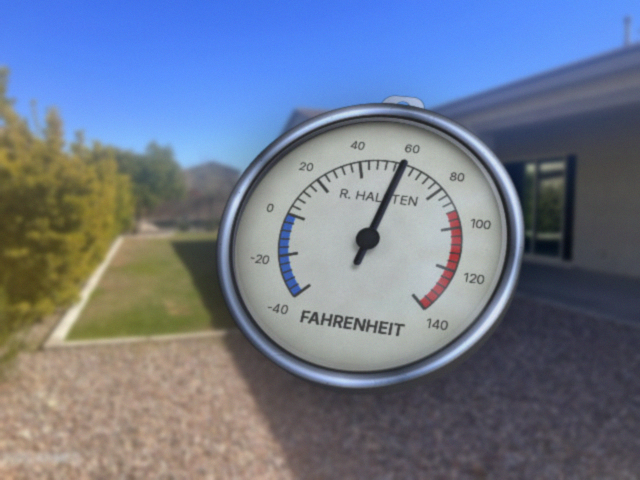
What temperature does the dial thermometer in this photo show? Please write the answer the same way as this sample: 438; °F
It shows 60; °F
